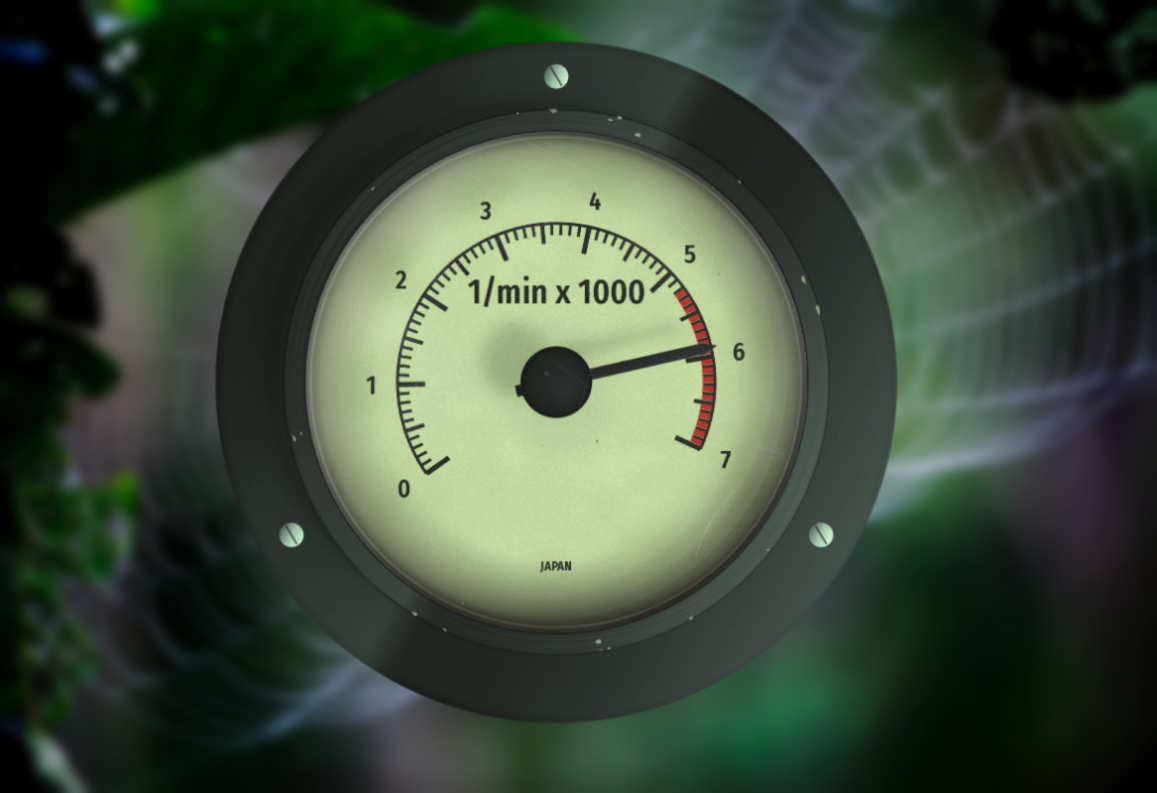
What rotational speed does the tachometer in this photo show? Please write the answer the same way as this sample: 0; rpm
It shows 5900; rpm
